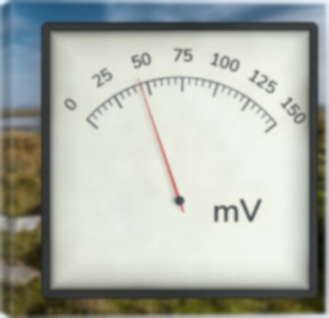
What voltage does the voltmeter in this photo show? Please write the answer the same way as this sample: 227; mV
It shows 45; mV
